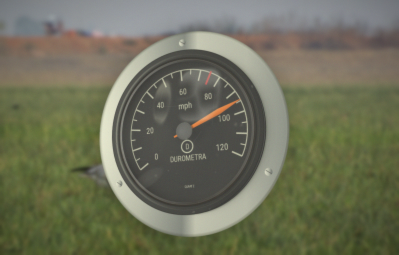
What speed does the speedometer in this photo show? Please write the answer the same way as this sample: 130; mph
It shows 95; mph
